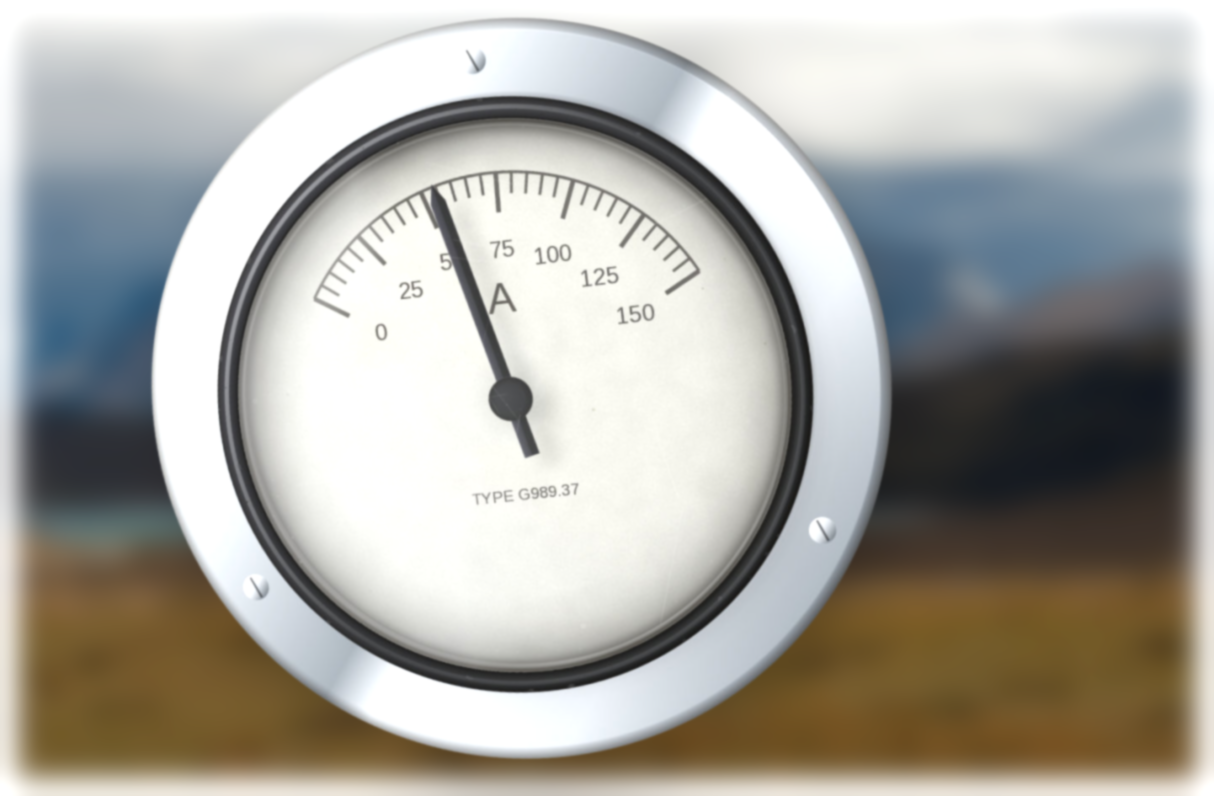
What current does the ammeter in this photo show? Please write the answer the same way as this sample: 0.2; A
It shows 55; A
